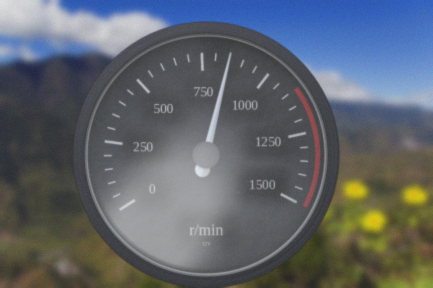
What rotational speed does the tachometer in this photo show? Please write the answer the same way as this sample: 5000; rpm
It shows 850; rpm
